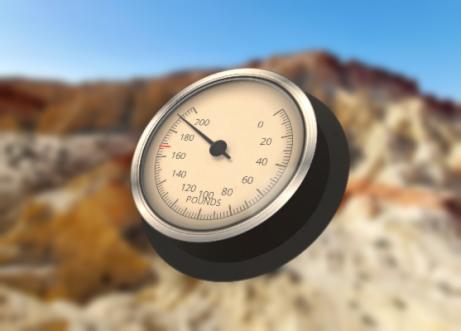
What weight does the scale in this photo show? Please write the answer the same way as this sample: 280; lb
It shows 190; lb
